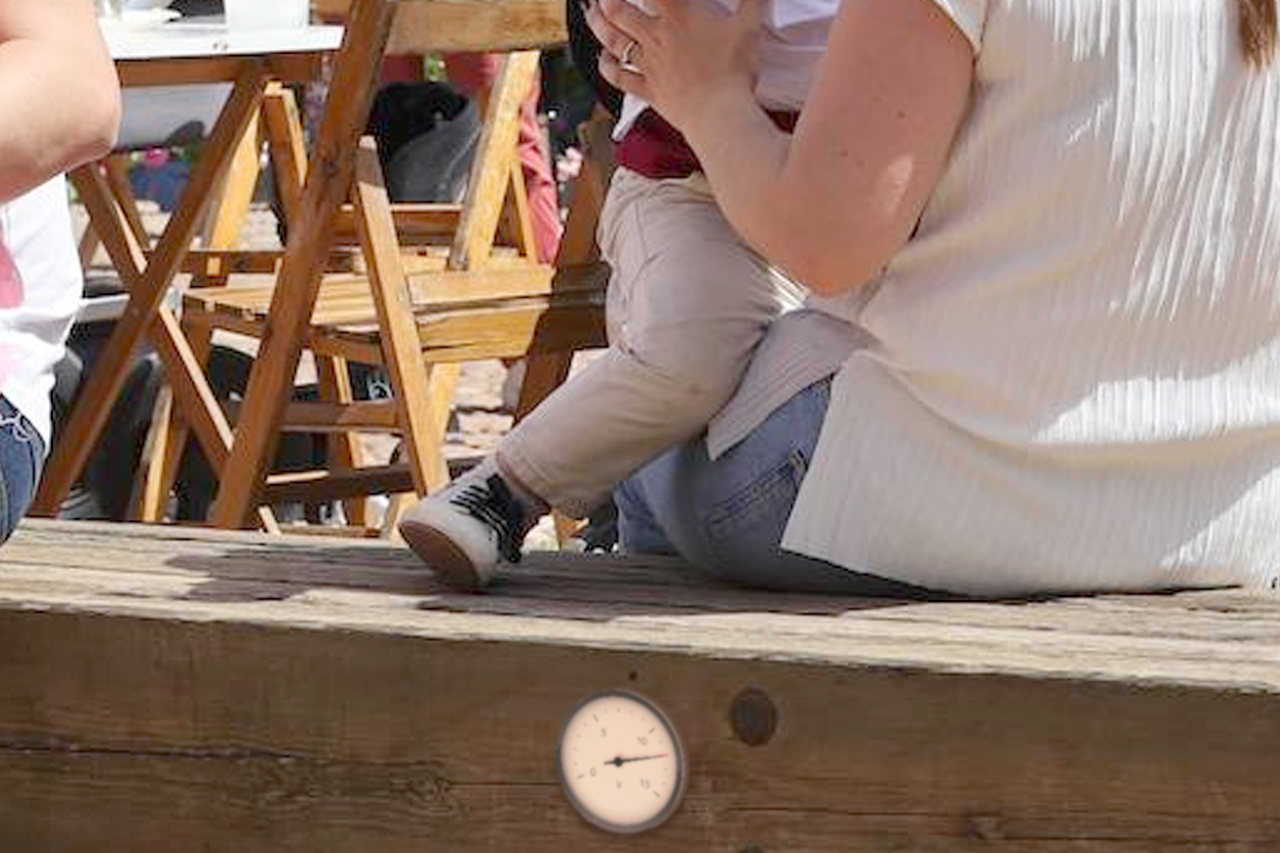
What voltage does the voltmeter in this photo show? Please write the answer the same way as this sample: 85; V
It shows 12; V
